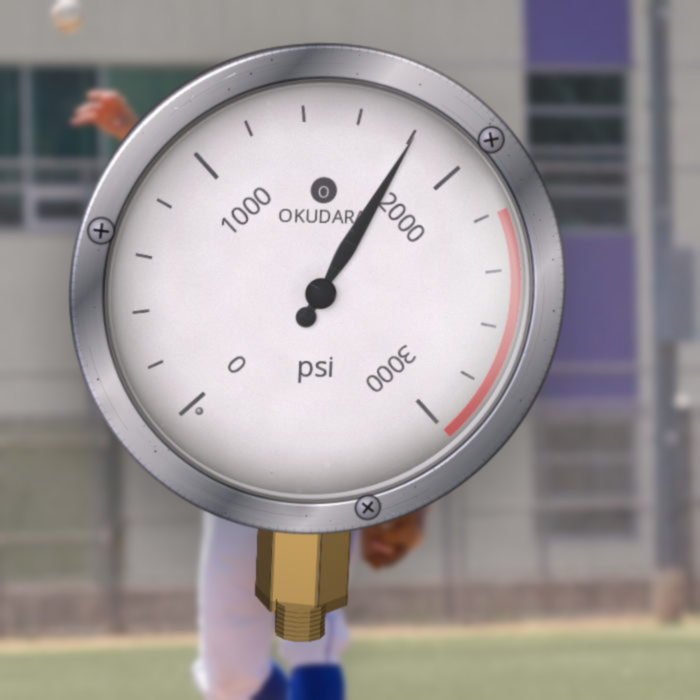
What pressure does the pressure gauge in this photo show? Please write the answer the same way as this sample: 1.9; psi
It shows 1800; psi
